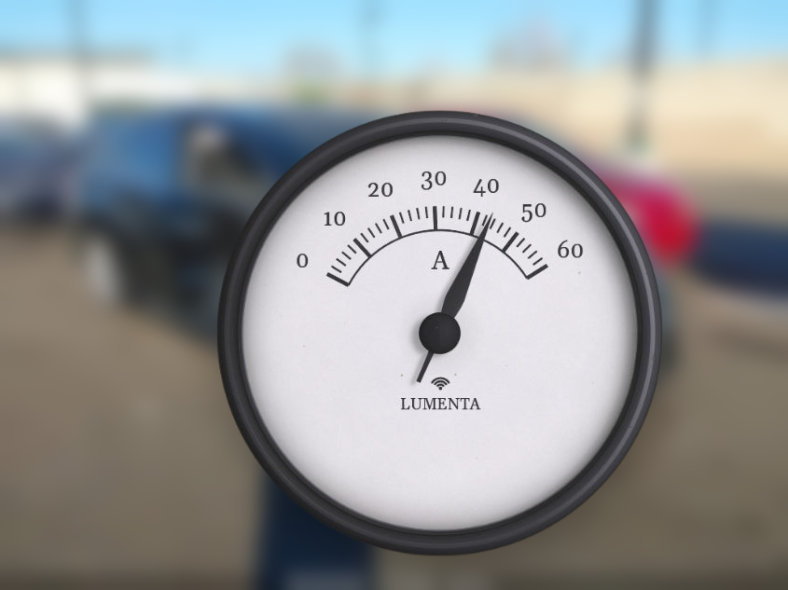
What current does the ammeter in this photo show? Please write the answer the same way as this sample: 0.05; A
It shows 43; A
